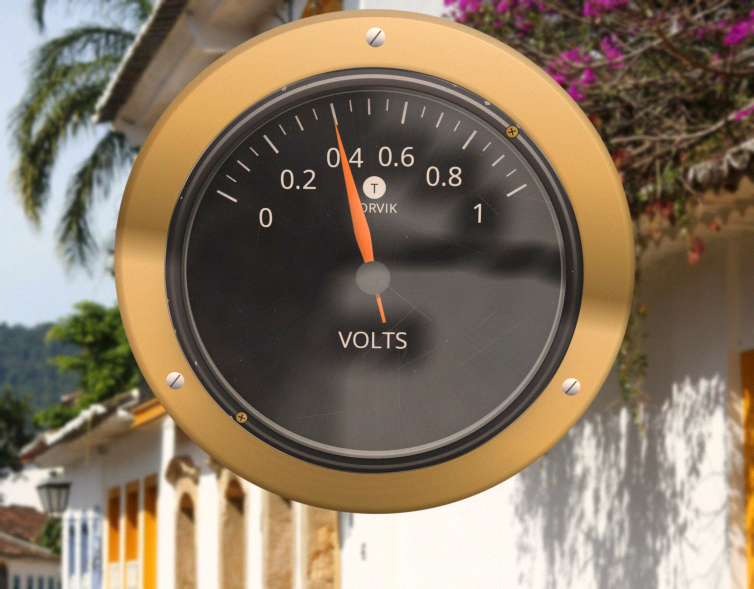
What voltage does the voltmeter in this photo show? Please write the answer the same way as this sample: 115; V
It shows 0.4; V
